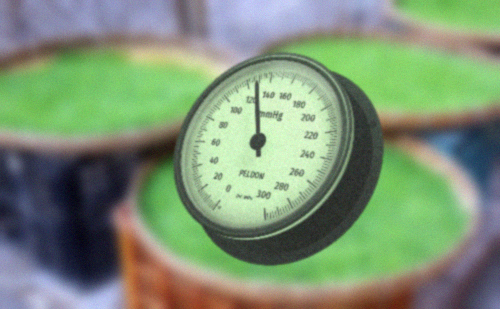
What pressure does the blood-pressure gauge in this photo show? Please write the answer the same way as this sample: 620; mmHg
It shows 130; mmHg
